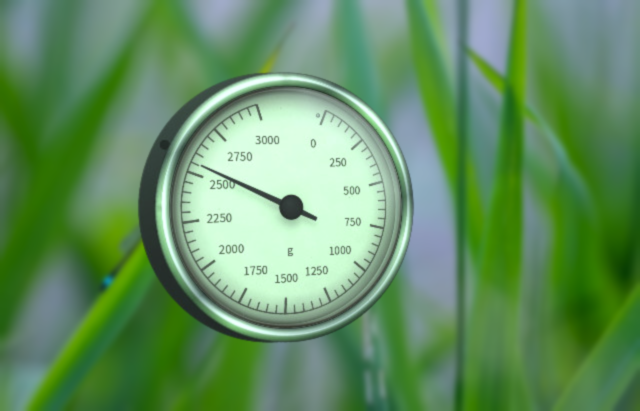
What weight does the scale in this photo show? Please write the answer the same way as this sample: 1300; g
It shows 2550; g
